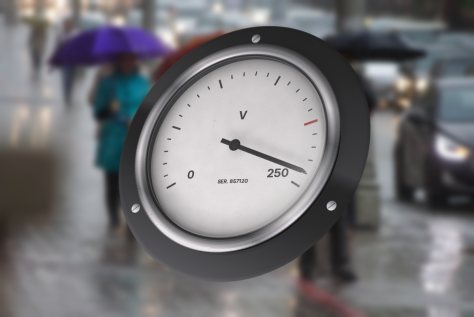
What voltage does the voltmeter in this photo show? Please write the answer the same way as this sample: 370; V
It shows 240; V
